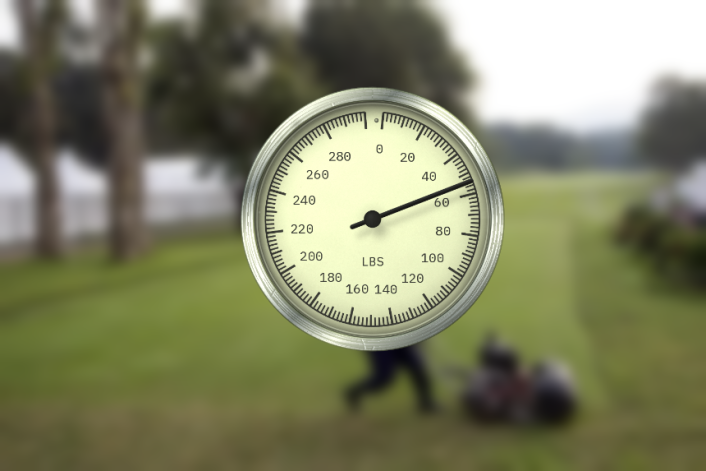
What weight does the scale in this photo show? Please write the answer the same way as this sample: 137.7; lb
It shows 54; lb
